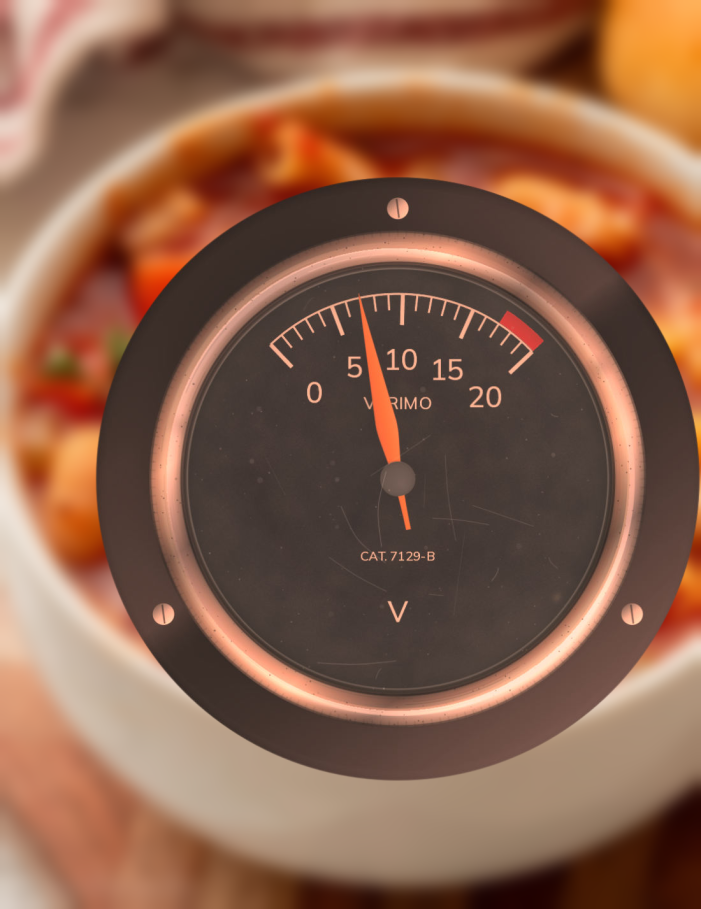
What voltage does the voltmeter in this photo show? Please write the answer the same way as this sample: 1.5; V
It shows 7; V
